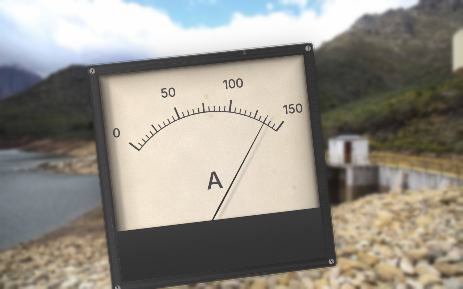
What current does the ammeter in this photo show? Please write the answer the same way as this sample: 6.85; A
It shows 135; A
